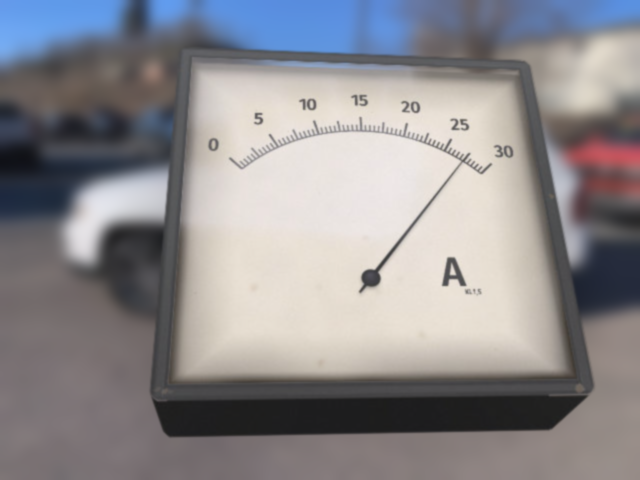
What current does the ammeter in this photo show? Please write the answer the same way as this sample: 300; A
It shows 27.5; A
